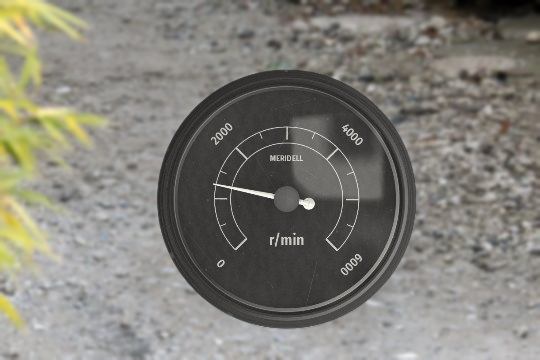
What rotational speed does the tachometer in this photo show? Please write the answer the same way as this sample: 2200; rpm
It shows 1250; rpm
